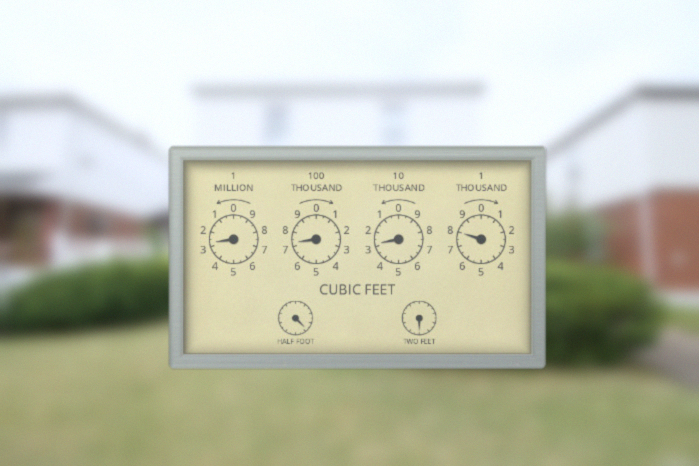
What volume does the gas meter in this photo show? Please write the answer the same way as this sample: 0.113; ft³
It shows 272800; ft³
